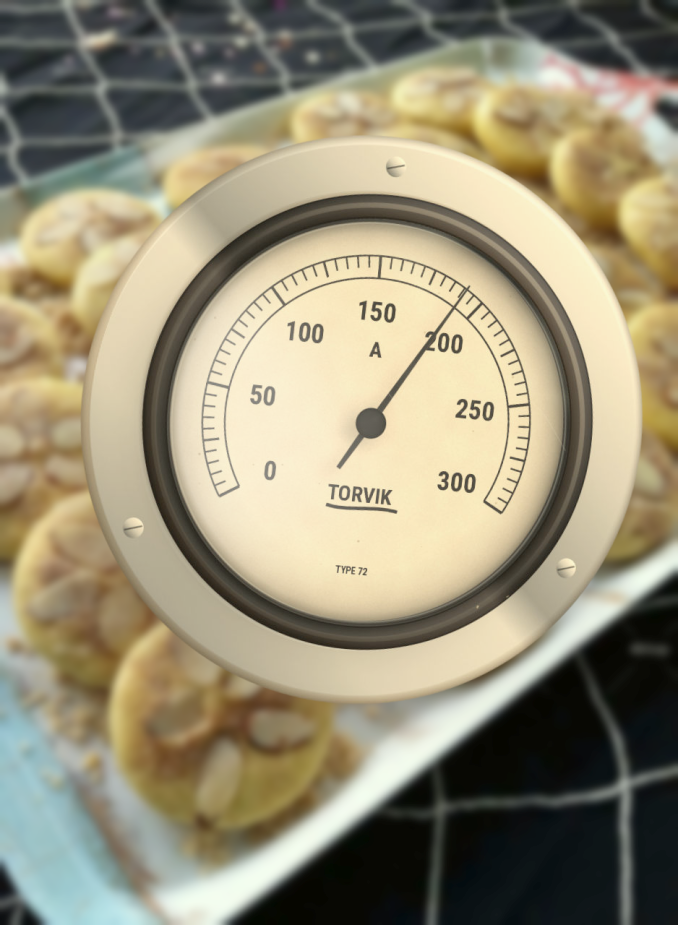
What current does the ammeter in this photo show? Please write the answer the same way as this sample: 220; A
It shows 190; A
